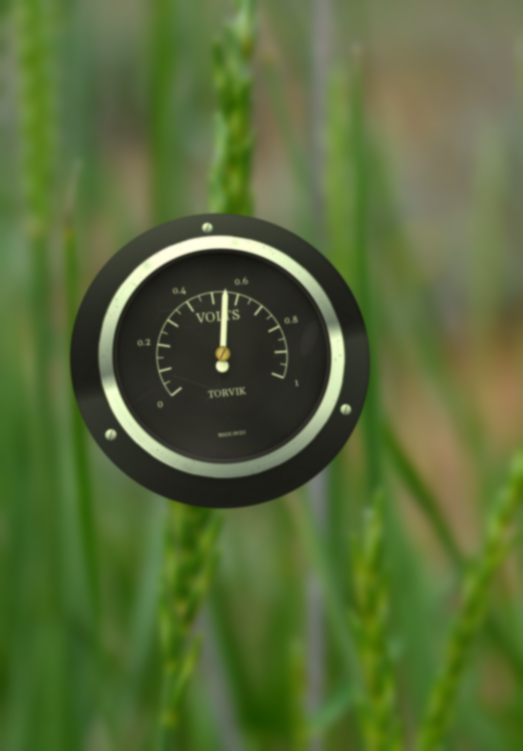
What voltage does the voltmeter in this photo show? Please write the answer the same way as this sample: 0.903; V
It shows 0.55; V
